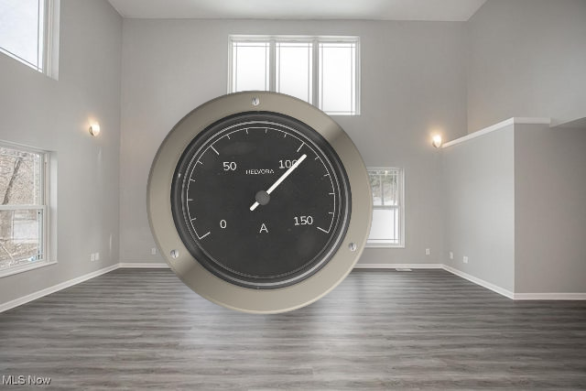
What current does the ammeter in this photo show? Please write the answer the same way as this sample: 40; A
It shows 105; A
